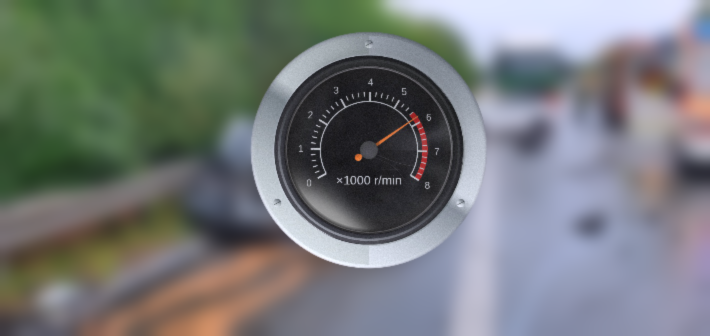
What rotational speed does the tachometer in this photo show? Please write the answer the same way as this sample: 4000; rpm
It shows 5800; rpm
